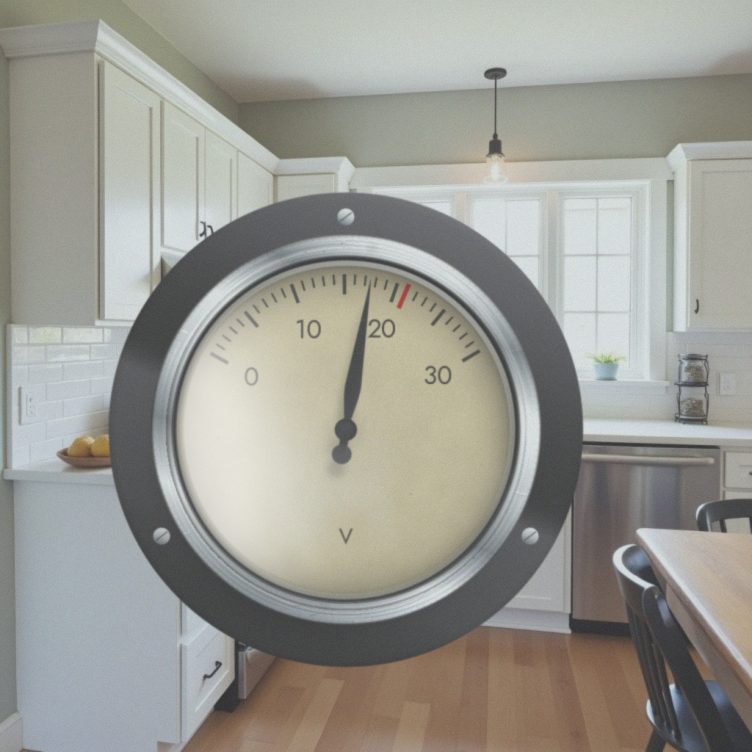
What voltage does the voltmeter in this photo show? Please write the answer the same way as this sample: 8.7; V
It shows 17.5; V
